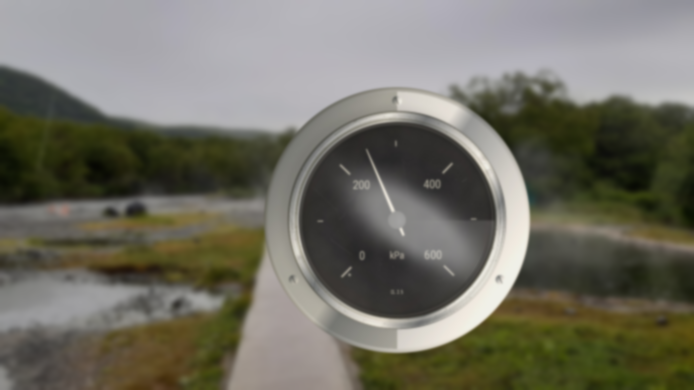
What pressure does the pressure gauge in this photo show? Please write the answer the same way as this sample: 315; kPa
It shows 250; kPa
